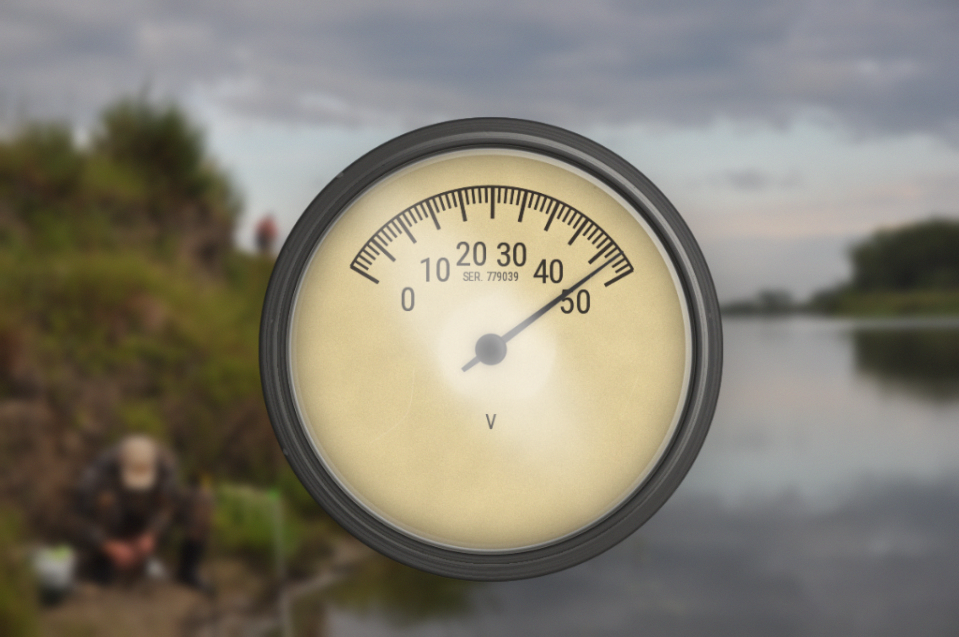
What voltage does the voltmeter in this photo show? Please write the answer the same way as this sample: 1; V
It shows 47; V
